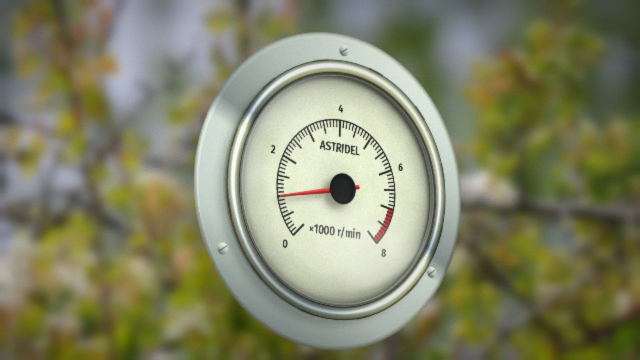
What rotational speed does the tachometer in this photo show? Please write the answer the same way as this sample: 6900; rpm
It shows 1000; rpm
